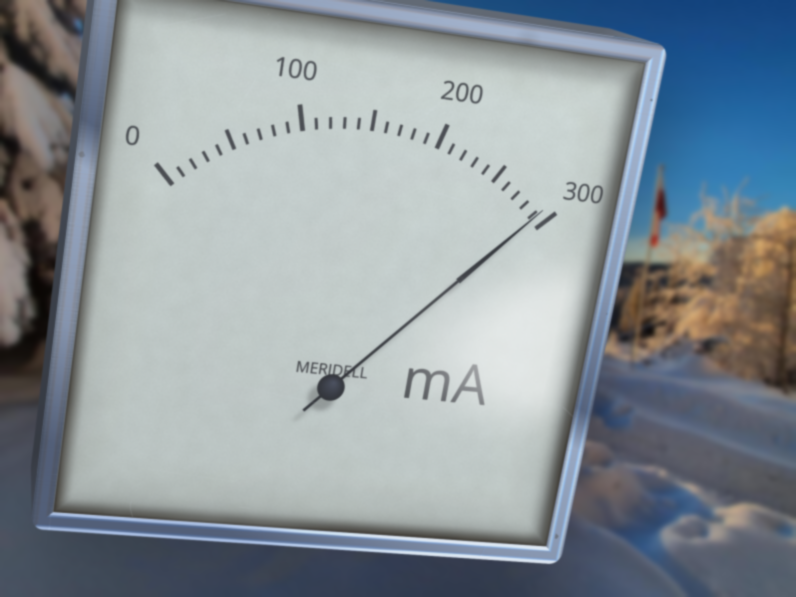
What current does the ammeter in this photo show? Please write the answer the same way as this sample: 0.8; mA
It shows 290; mA
